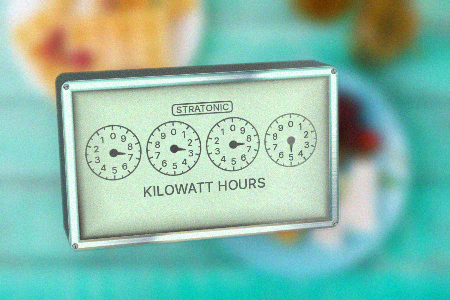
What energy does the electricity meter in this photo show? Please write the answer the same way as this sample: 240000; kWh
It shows 7275; kWh
